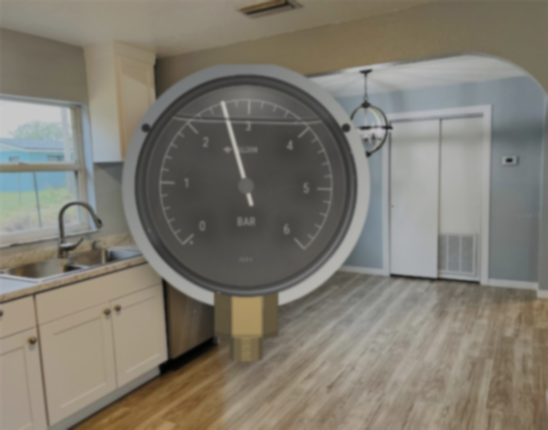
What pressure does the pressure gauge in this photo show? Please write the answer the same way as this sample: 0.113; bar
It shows 2.6; bar
